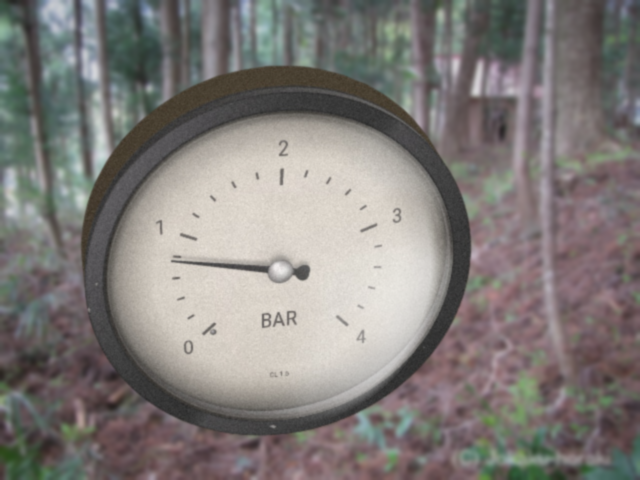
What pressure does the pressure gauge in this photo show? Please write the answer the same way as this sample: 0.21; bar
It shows 0.8; bar
